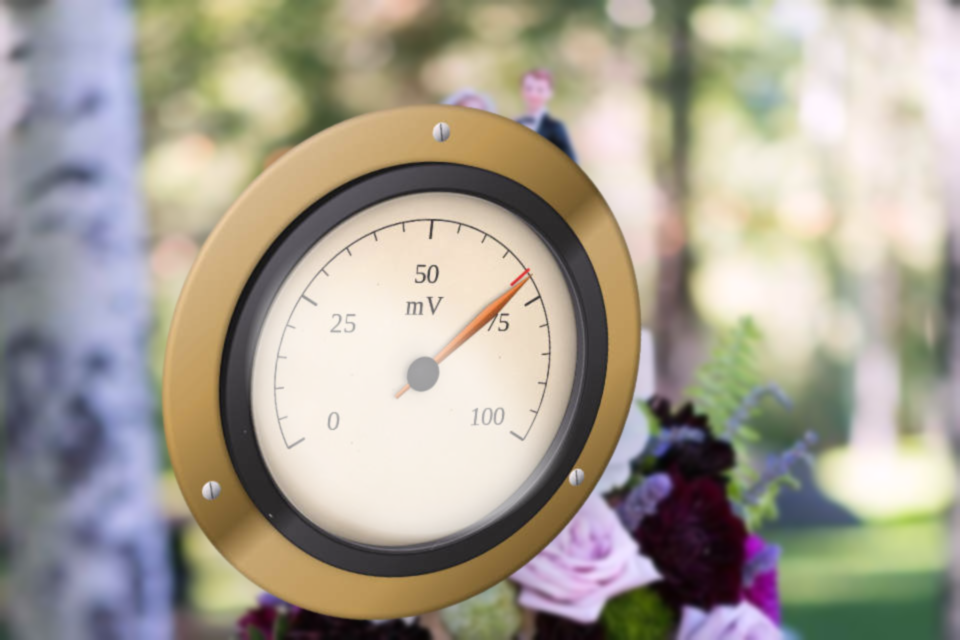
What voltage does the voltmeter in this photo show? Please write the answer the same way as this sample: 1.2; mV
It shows 70; mV
